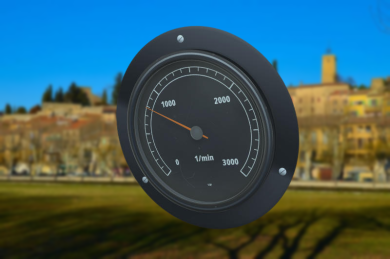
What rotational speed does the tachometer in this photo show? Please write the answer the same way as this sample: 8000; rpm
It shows 800; rpm
